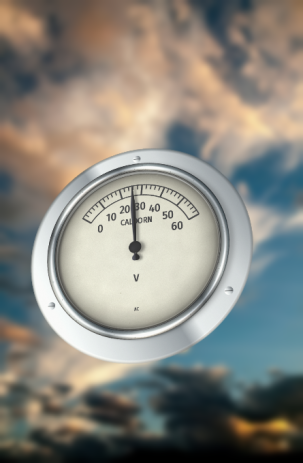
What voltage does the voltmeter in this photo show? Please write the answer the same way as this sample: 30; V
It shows 26; V
